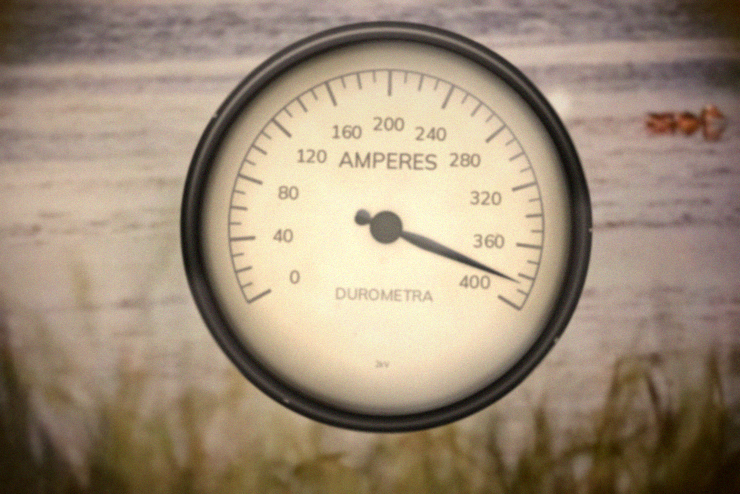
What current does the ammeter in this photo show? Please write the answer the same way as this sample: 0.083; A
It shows 385; A
